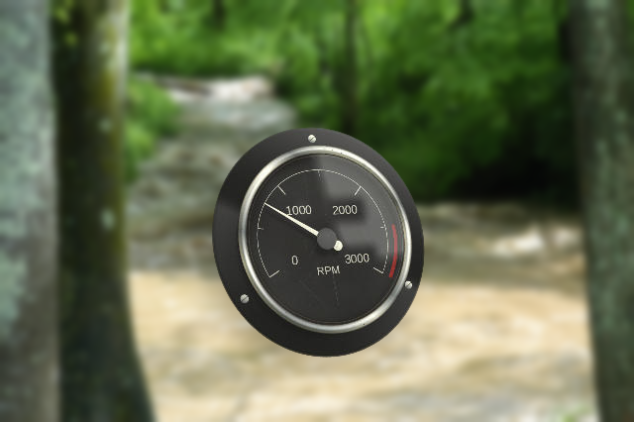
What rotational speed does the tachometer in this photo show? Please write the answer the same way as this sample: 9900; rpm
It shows 750; rpm
